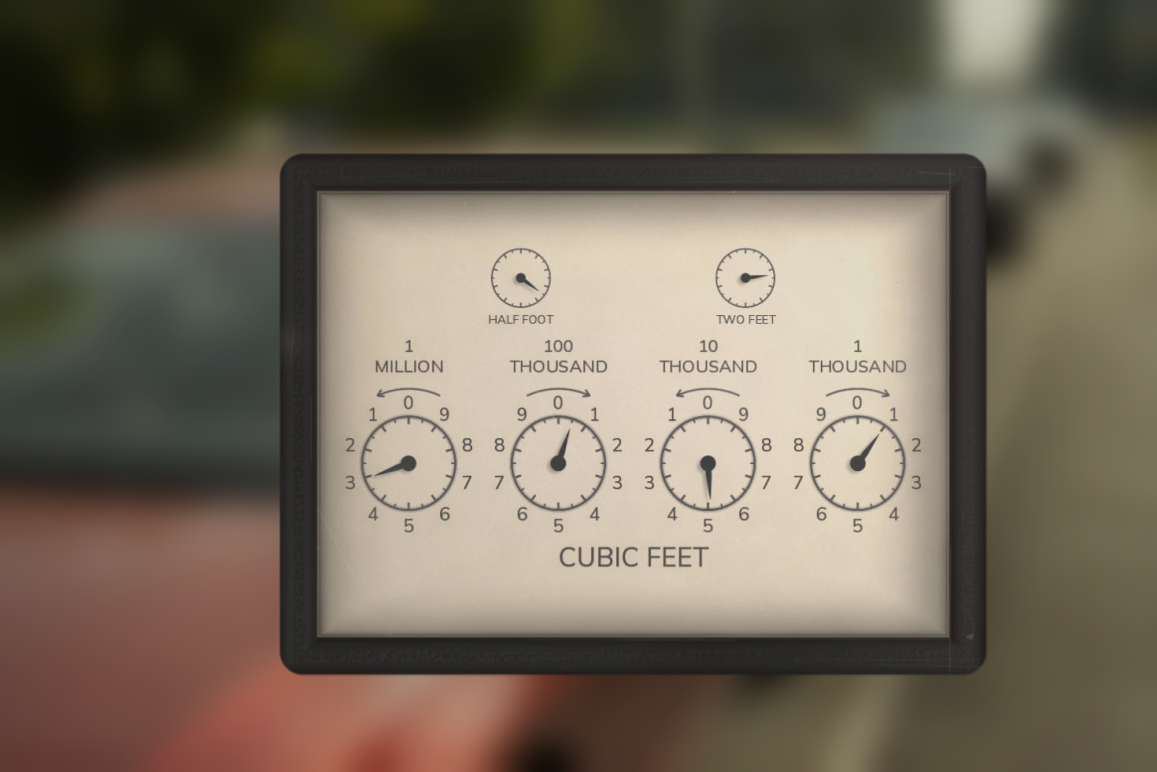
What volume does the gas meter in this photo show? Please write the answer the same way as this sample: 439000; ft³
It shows 305100; ft³
